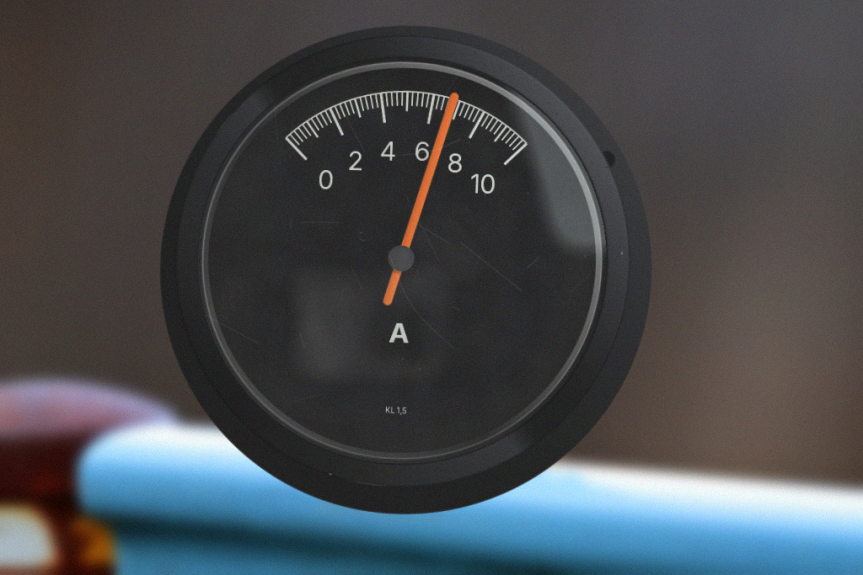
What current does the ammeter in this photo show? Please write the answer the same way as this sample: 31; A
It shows 6.8; A
